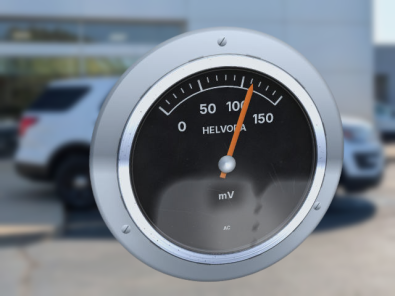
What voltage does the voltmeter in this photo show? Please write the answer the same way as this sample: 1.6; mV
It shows 110; mV
